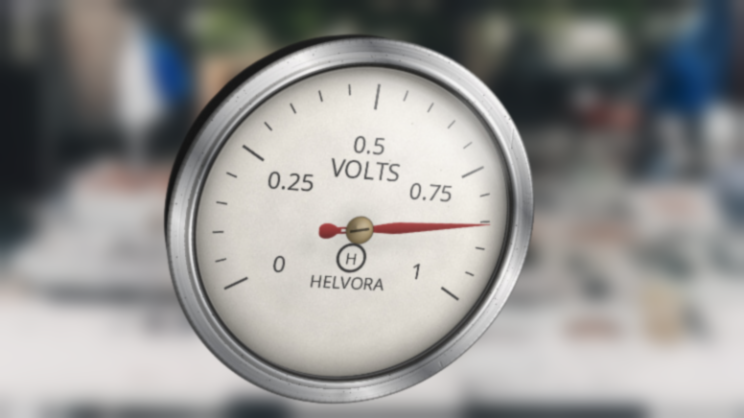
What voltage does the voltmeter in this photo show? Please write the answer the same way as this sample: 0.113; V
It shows 0.85; V
